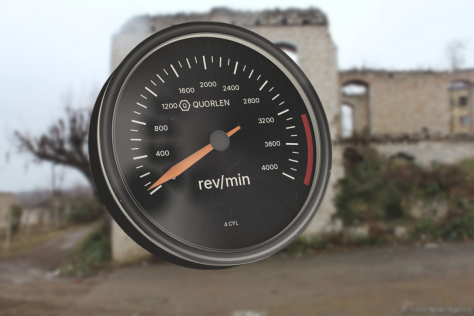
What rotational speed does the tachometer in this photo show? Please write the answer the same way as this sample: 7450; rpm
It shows 50; rpm
